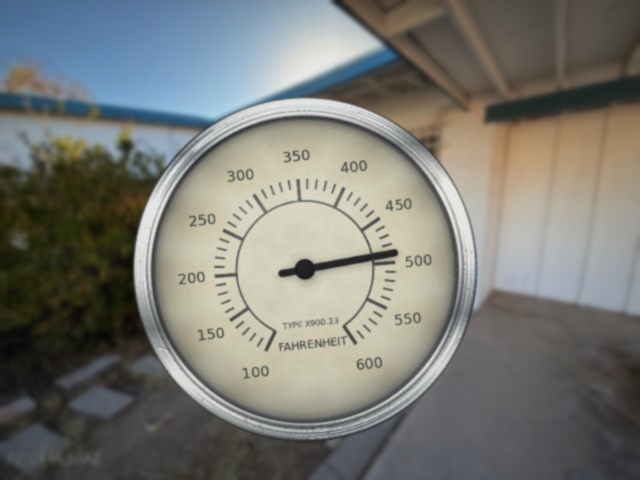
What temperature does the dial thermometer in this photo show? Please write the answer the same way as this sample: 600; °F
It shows 490; °F
